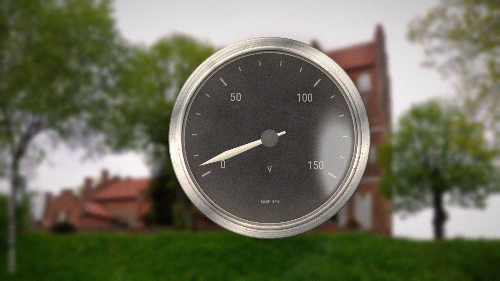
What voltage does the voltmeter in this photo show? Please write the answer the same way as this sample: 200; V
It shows 5; V
